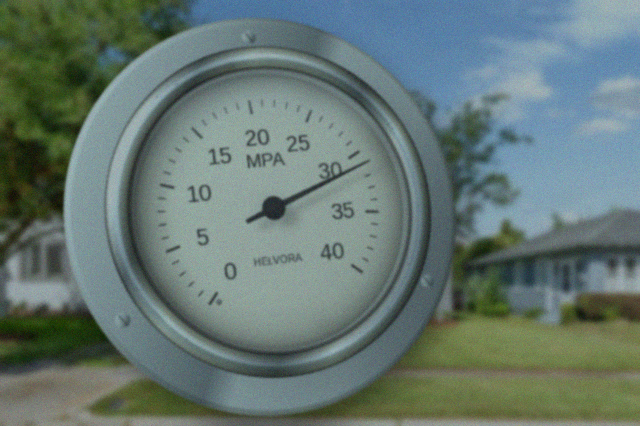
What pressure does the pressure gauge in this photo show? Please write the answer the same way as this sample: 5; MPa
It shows 31; MPa
